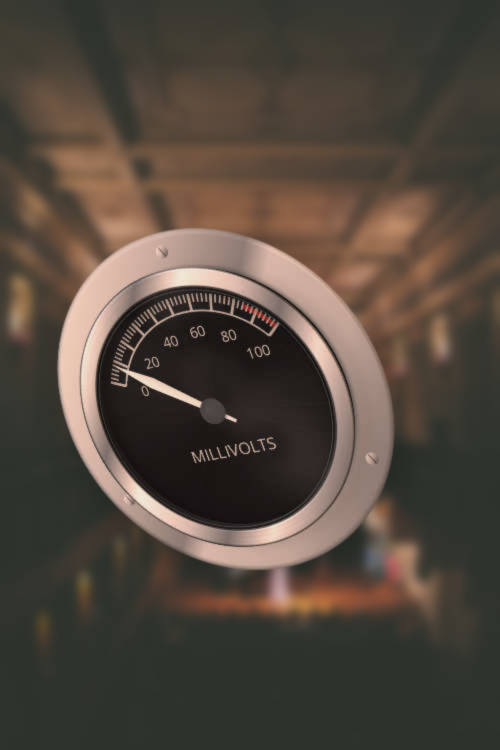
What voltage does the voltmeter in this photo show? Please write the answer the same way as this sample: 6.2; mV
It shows 10; mV
